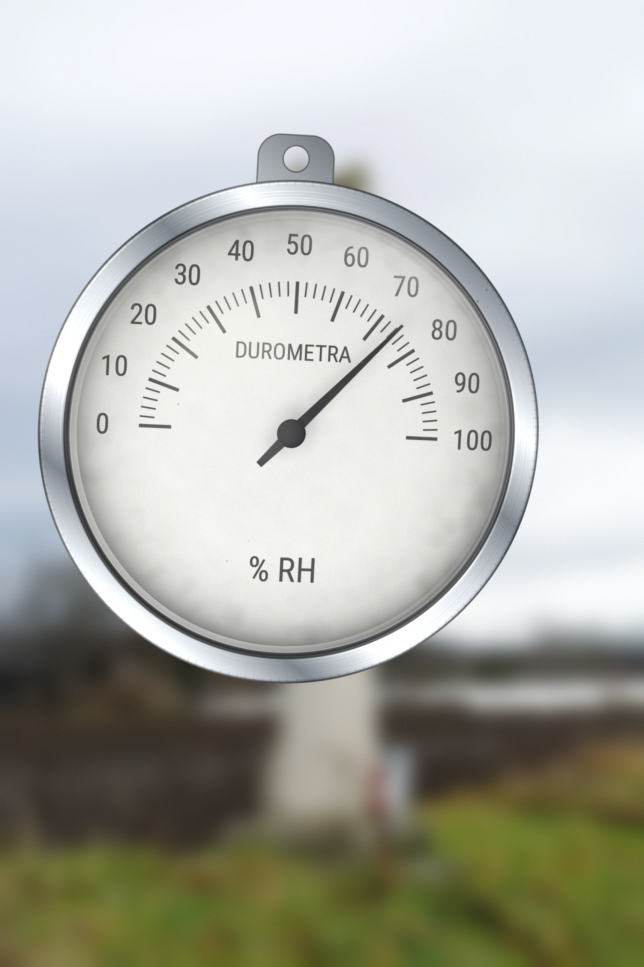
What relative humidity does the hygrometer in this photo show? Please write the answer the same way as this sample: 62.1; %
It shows 74; %
